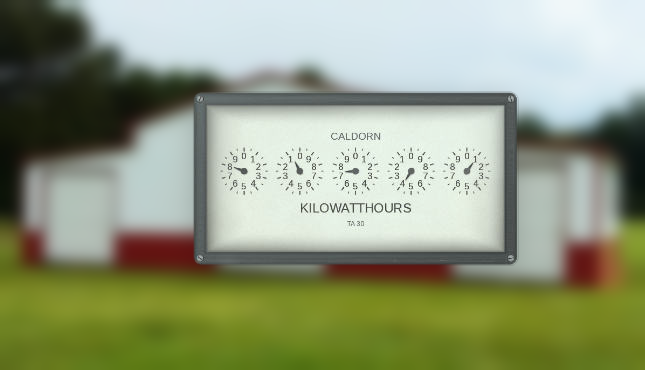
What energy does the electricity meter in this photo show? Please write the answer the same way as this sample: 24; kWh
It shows 80741; kWh
